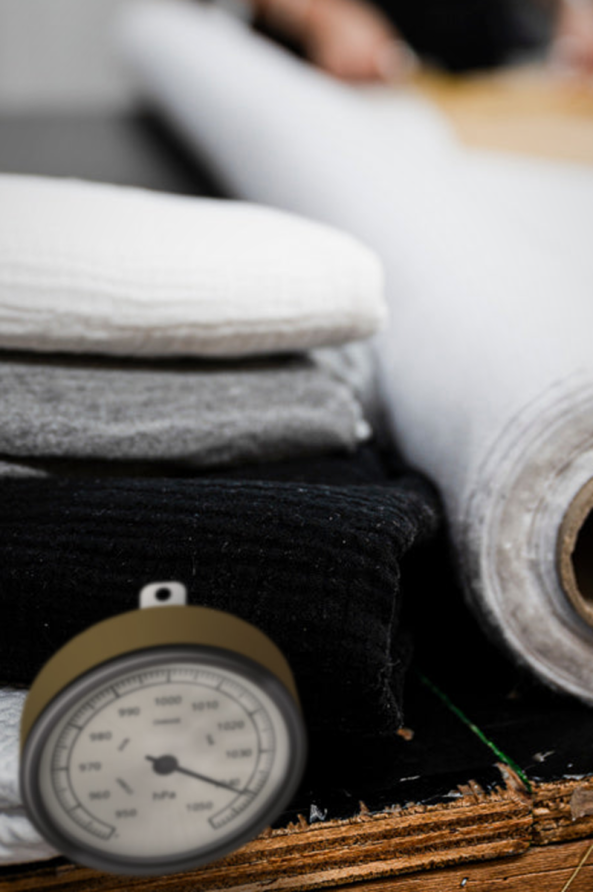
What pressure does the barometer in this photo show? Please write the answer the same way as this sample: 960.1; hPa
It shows 1040; hPa
